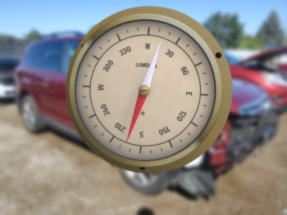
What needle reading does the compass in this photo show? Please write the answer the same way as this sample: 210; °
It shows 195; °
